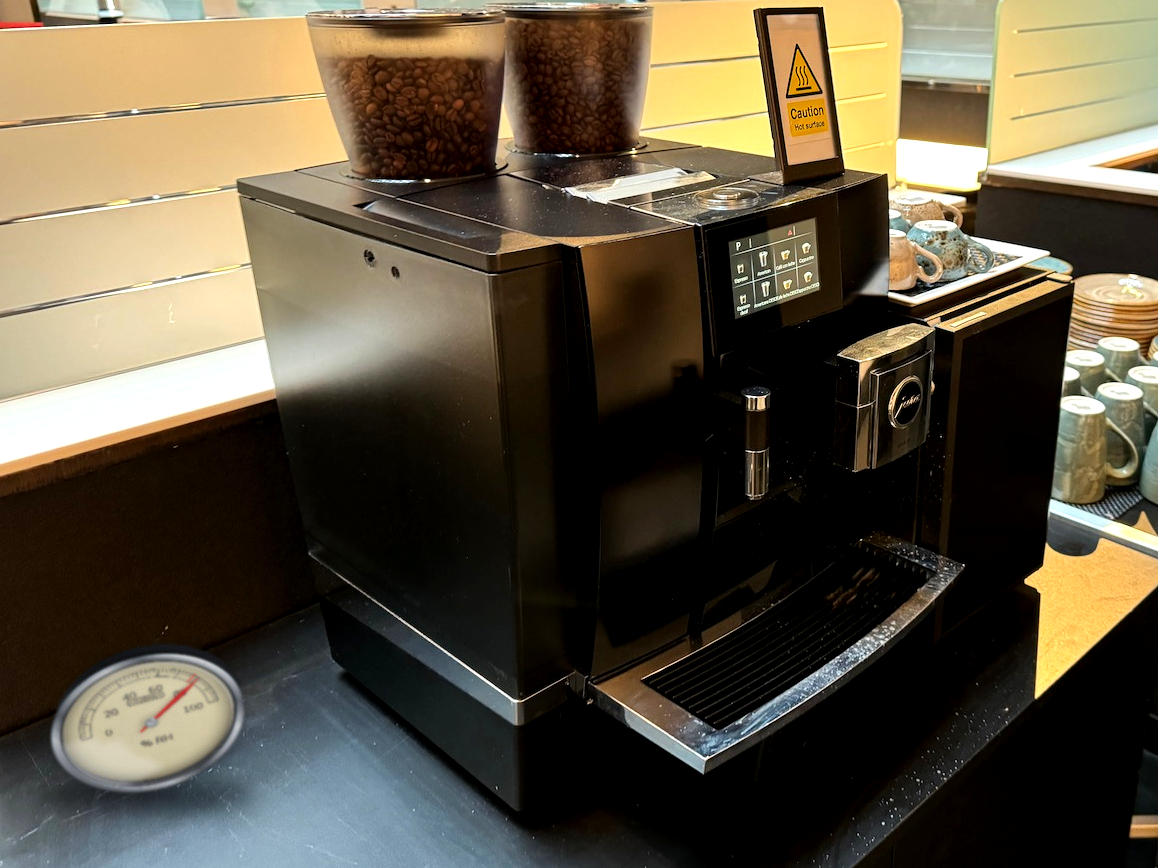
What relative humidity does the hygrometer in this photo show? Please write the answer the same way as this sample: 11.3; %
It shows 80; %
